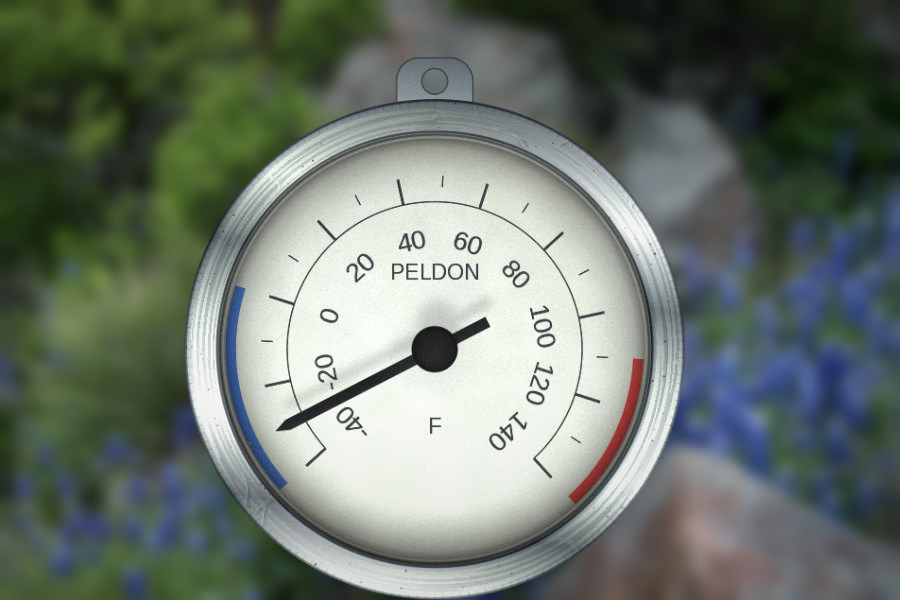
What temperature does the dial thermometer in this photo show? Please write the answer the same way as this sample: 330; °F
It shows -30; °F
